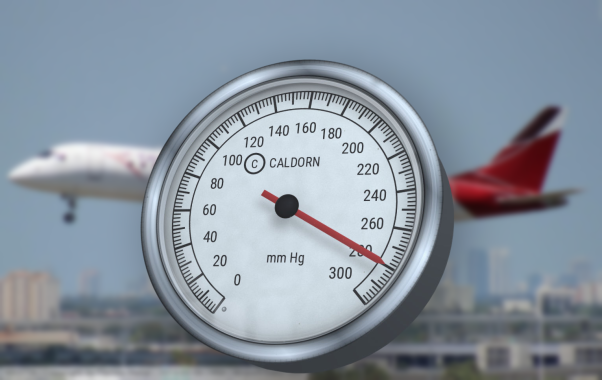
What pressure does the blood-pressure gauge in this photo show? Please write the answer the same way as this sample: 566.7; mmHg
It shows 280; mmHg
